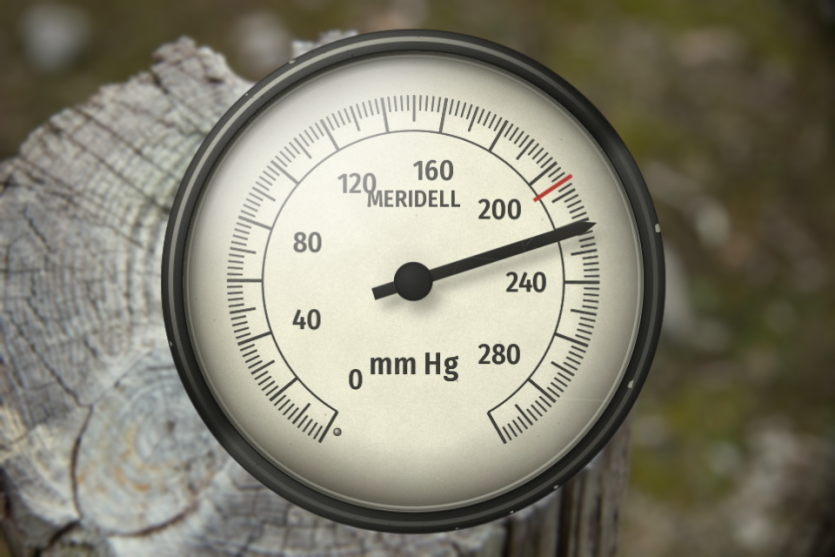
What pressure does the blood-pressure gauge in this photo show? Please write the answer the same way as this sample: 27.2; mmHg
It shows 222; mmHg
